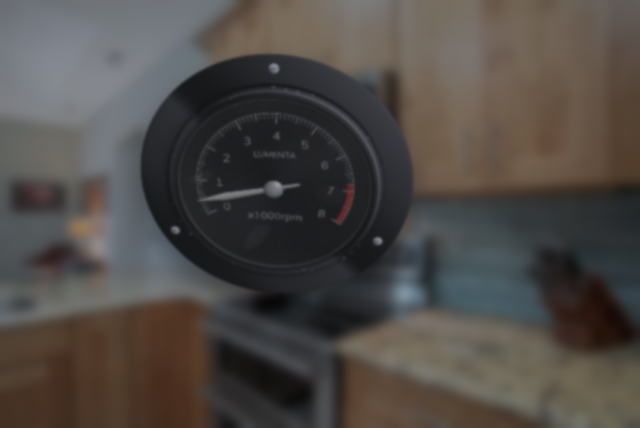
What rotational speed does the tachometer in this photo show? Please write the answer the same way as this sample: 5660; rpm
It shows 500; rpm
